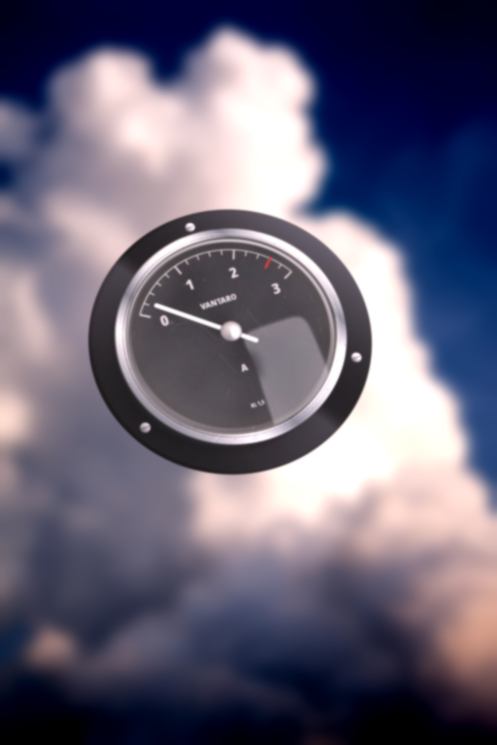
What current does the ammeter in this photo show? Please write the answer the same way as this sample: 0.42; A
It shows 0.2; A
